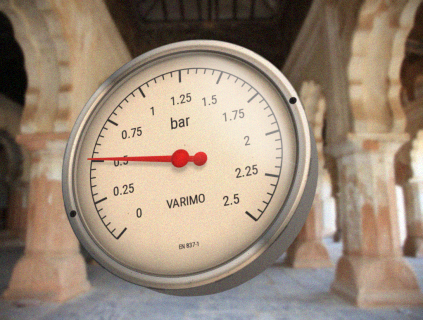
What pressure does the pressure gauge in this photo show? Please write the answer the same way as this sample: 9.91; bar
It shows 0.5; bar
